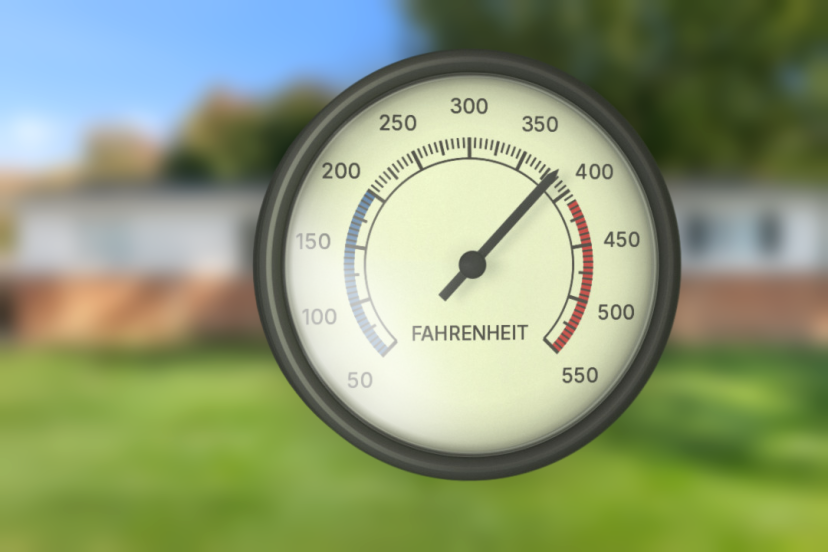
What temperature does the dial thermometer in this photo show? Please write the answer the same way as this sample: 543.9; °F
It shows 380; °F
